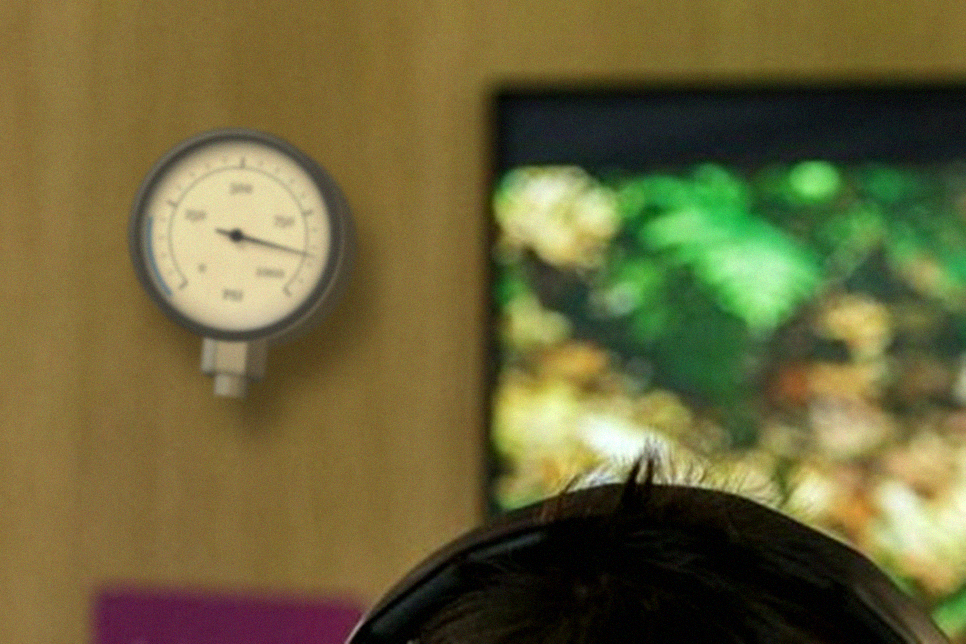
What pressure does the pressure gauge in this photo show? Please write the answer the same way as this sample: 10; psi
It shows 875; psi
